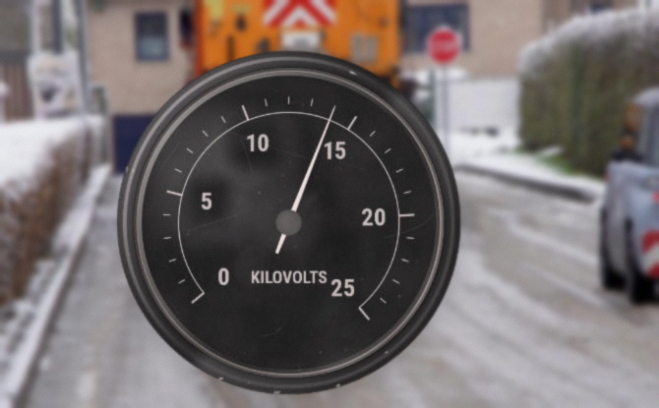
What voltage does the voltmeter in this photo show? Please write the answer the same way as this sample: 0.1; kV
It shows 14; kV
